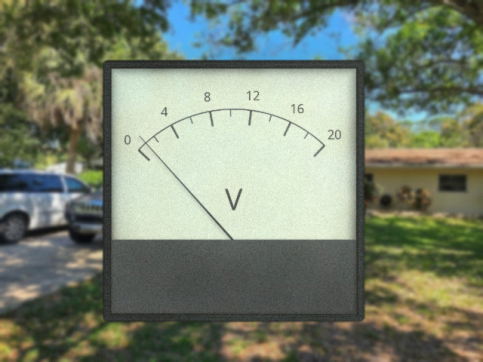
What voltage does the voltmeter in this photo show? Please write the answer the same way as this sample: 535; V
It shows 1; V
